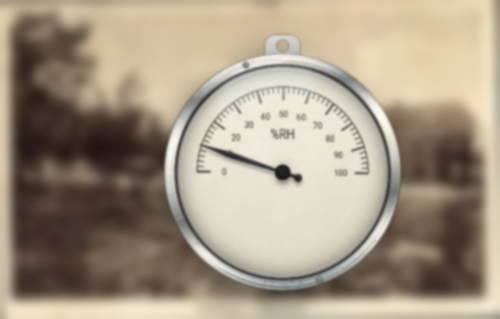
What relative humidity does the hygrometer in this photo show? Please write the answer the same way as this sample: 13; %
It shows 10; %
